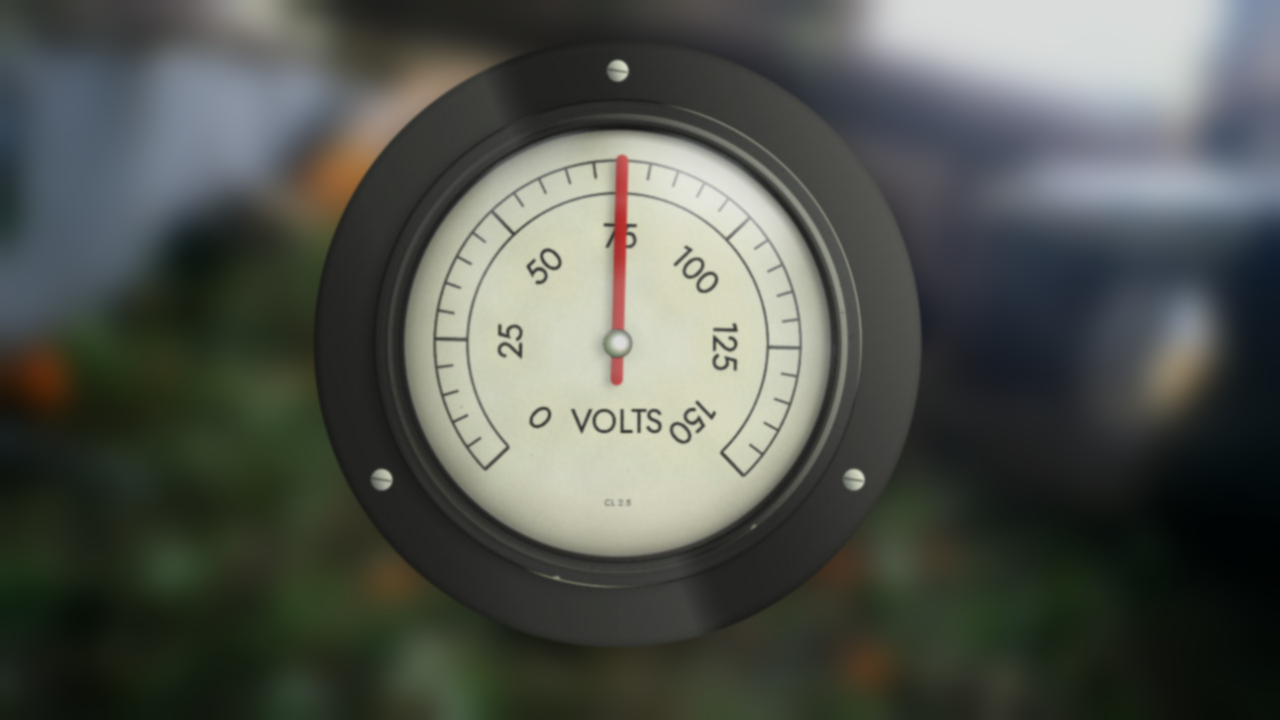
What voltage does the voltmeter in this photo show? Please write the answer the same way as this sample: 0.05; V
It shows 75; V
